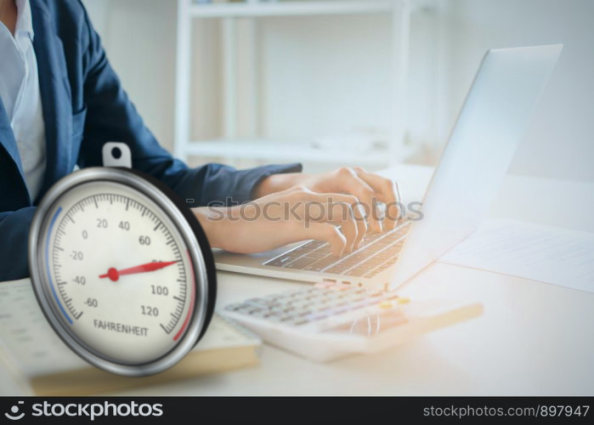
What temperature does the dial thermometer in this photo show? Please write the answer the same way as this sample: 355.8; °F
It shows 80; °F
